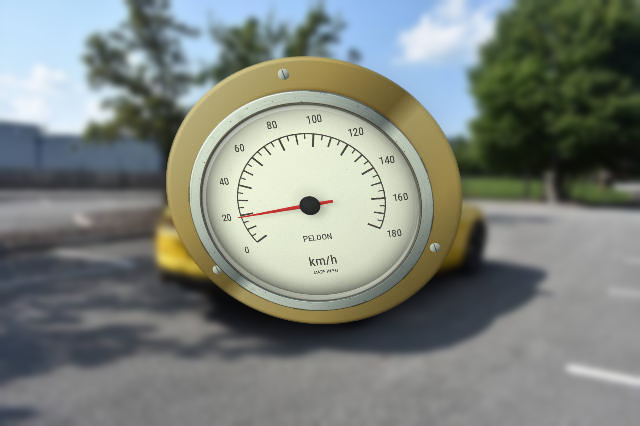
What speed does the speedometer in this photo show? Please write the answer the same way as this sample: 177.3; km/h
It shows 20; km/h
